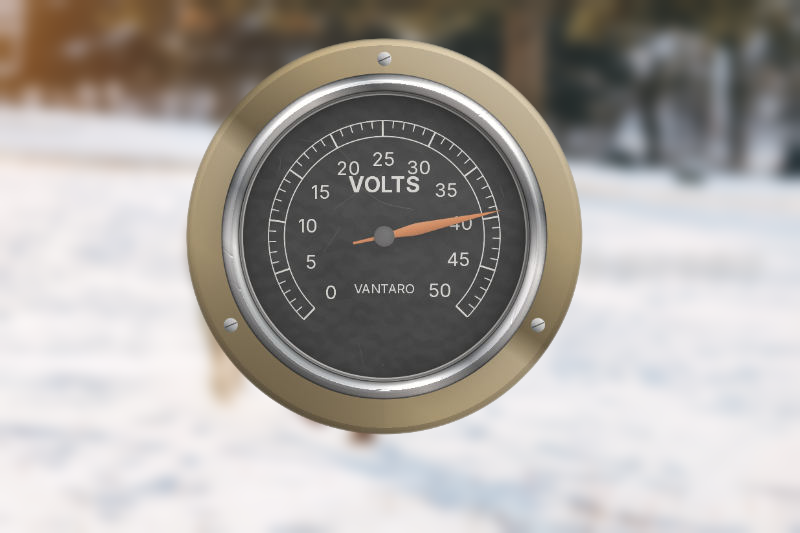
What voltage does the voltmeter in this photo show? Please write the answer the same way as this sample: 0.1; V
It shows 39.5; V
